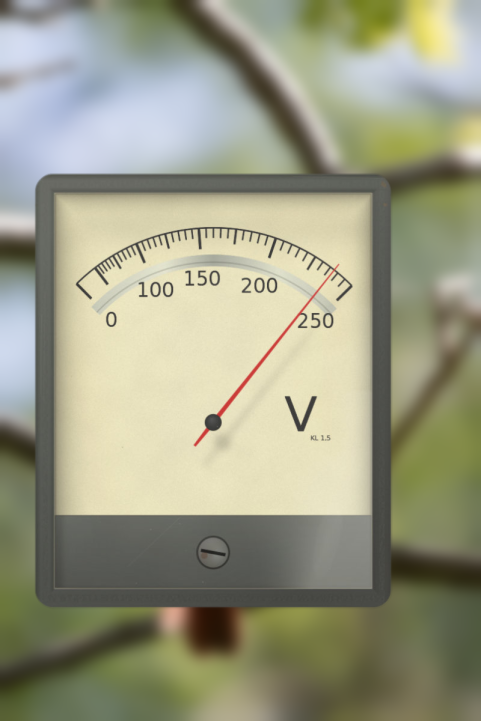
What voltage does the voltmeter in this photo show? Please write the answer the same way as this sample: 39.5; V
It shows 237.5; V
